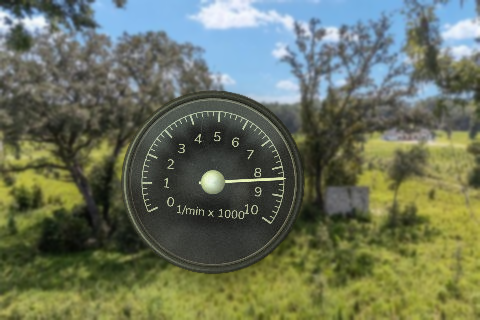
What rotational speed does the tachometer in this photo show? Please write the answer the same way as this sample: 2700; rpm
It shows 8400; rpm
